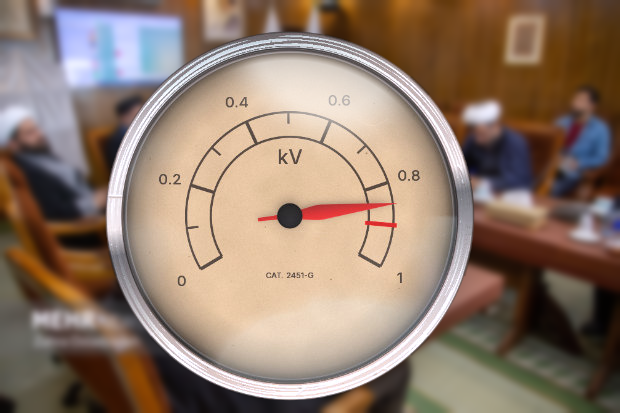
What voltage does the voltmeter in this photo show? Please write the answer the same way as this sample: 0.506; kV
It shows 0.85; kV
